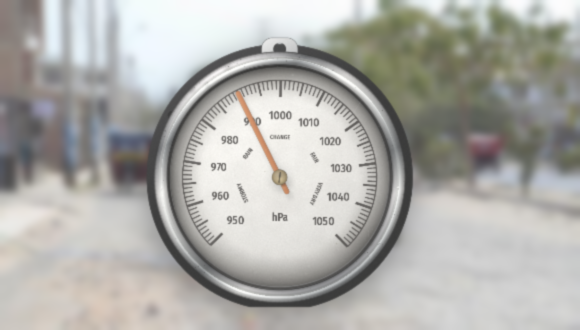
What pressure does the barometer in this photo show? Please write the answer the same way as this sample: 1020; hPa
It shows 990; hPa
